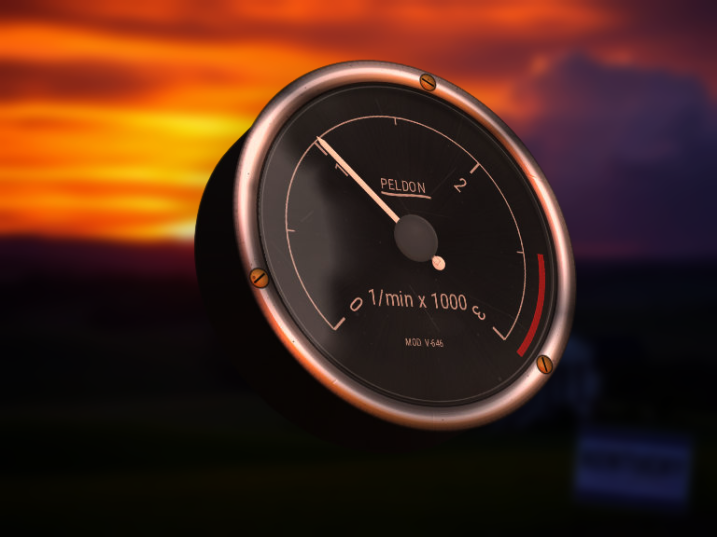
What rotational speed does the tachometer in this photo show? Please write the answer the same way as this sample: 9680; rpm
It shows 1000; rpm
